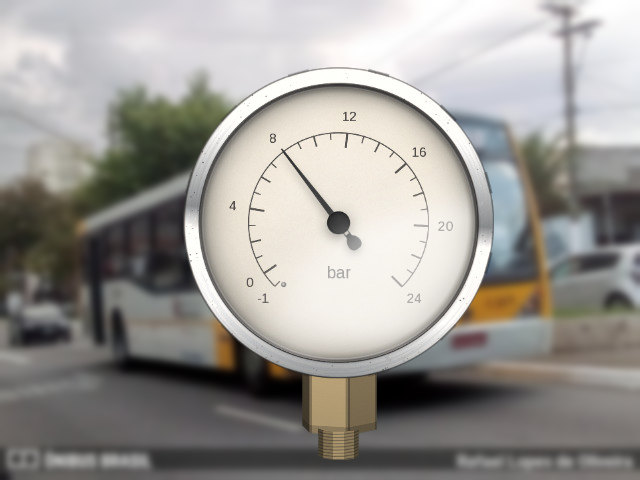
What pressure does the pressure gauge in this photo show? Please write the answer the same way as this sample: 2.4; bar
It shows 8; bar
